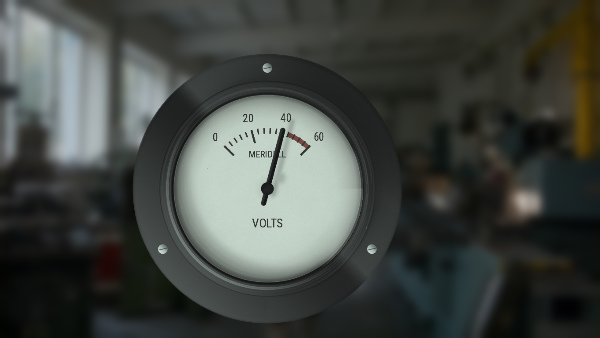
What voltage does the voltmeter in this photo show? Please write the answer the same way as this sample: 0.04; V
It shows 40; V
